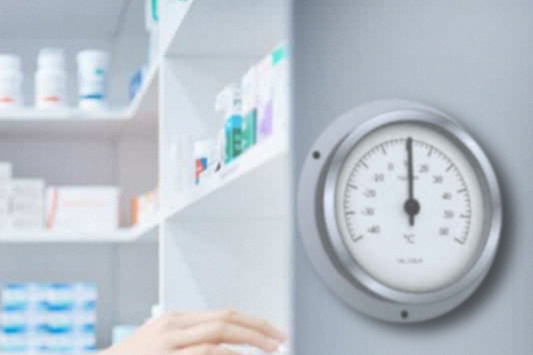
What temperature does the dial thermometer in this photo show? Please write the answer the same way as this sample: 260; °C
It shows 10; °C
